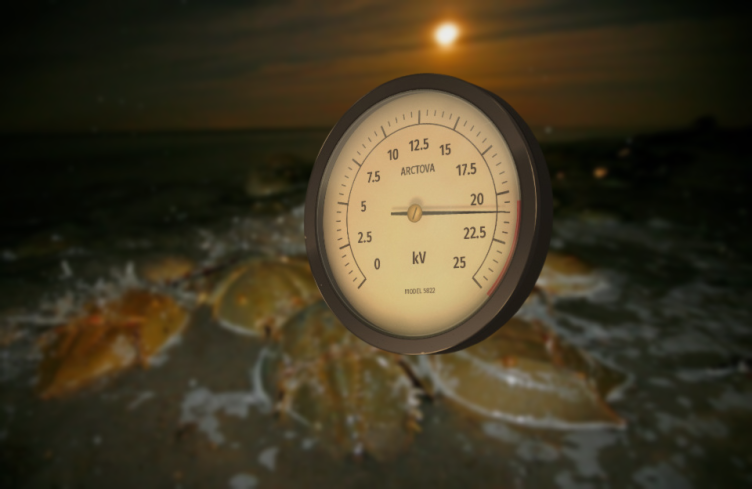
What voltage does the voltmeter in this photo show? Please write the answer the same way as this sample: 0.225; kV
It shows 21; kV
